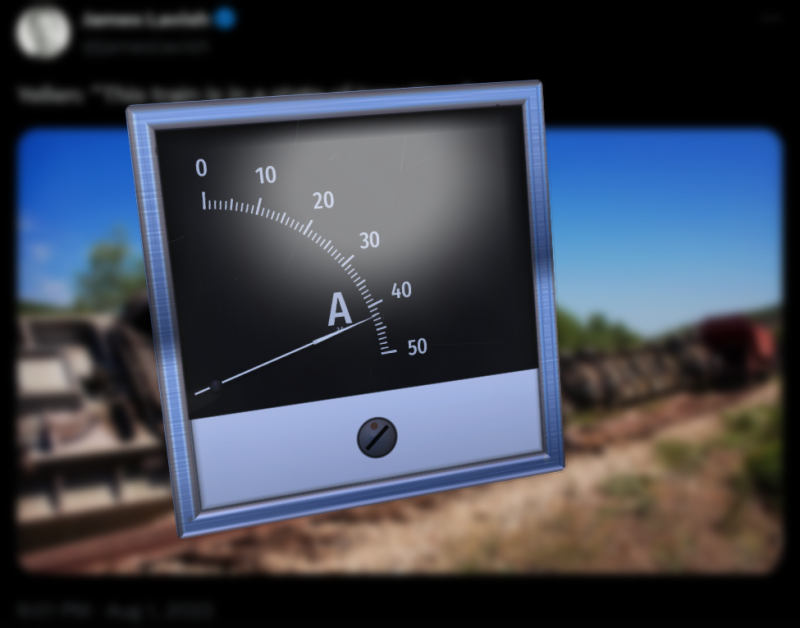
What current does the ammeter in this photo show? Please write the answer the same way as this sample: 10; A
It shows 42; A
